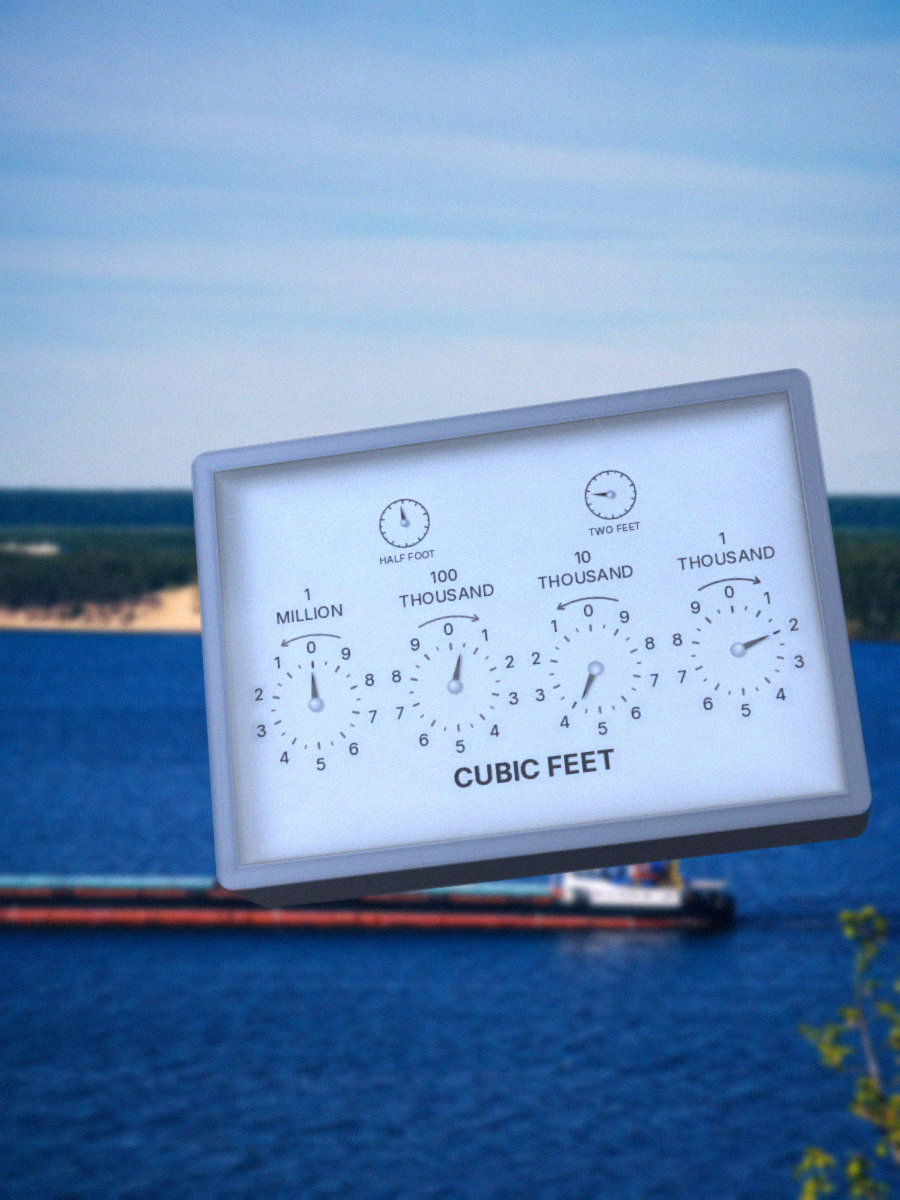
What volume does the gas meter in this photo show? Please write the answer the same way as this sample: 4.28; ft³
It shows 4200; ft³
